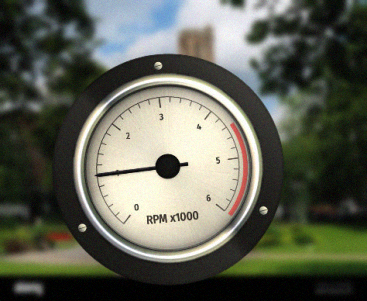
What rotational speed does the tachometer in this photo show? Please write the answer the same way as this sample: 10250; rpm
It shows 1000; rpm
